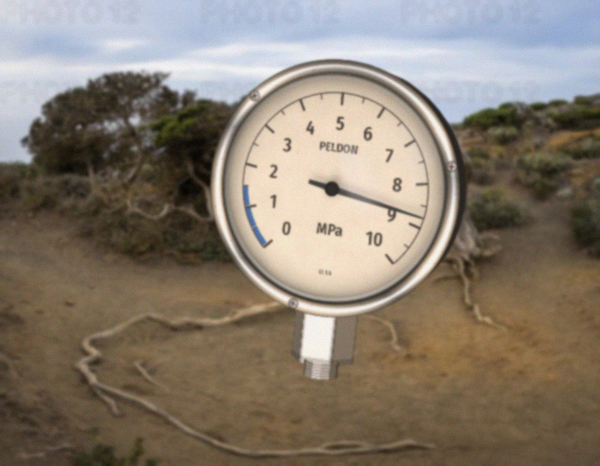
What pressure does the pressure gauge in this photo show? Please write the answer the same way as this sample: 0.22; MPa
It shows 8.75; MPa
